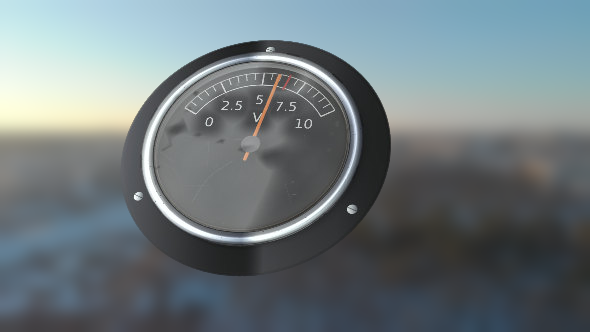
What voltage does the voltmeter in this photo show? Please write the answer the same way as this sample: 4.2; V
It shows 6; V
